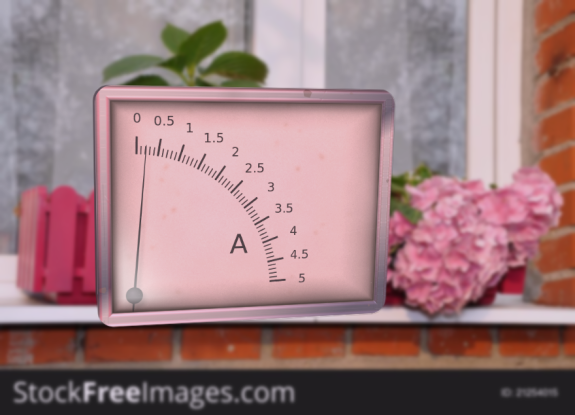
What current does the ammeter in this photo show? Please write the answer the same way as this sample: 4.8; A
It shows 0.2; A
